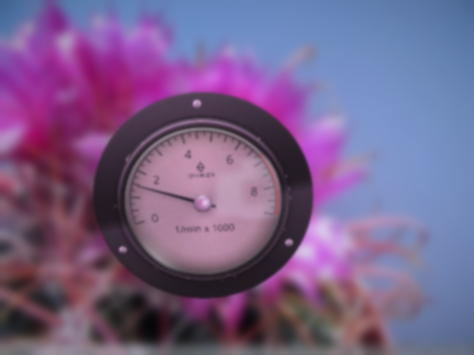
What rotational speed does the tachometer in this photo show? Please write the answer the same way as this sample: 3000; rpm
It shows 1500; rpm
